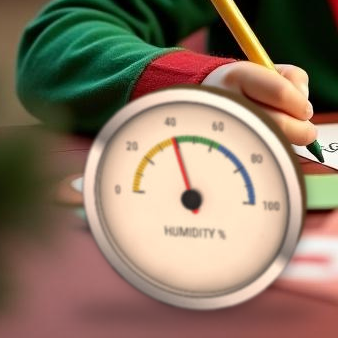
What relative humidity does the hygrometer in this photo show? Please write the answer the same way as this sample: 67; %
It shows 40; %
